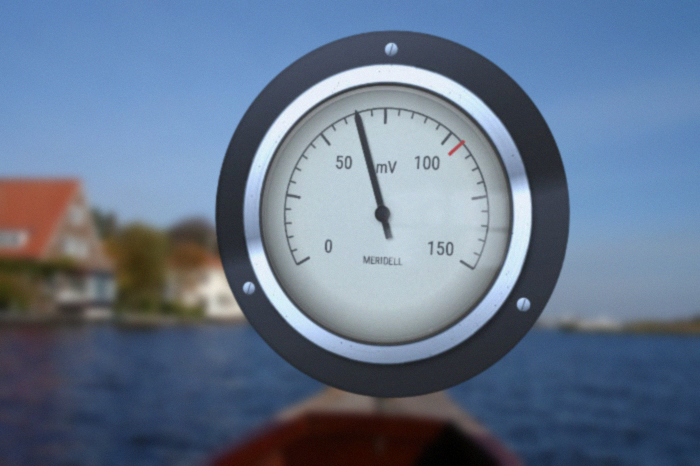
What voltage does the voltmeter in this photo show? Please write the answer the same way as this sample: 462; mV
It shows 65; mV
